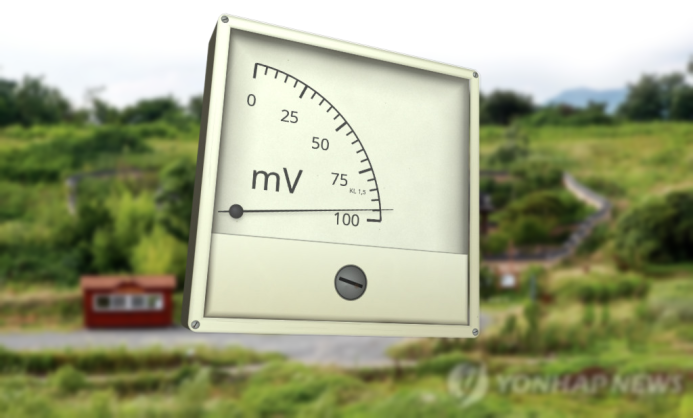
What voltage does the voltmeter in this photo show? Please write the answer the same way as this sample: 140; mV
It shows 95; mV
